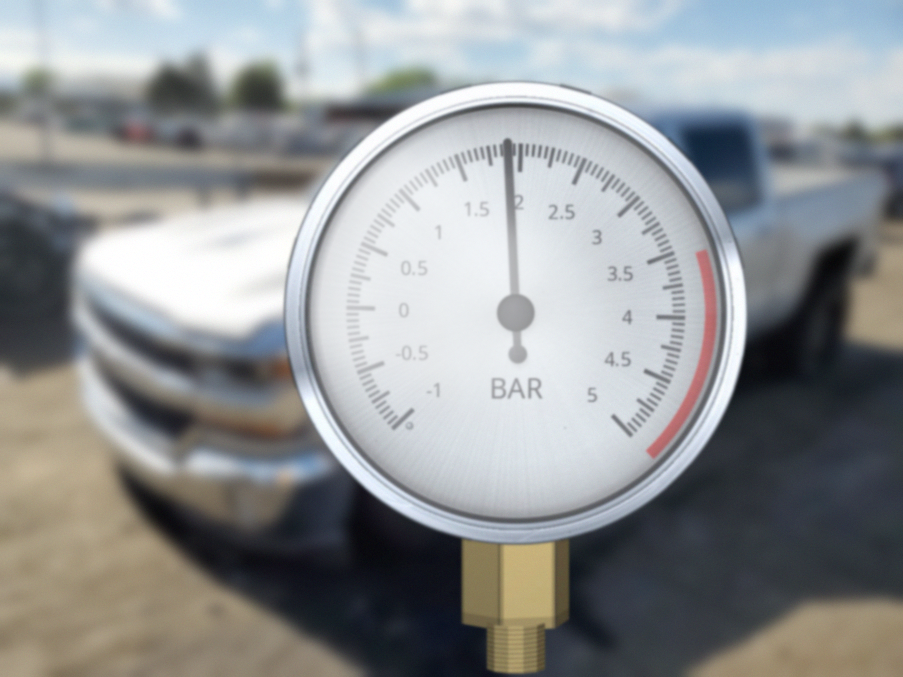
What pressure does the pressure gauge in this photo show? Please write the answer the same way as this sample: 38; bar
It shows 1.9; bar
